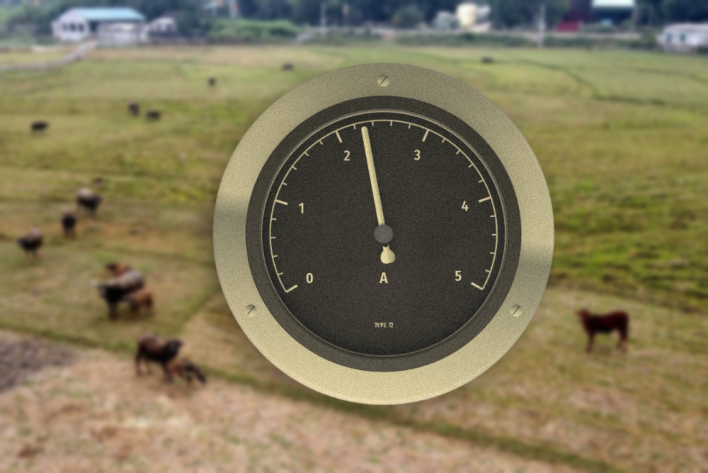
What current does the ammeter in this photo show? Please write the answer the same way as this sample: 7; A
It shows 2.3; A
